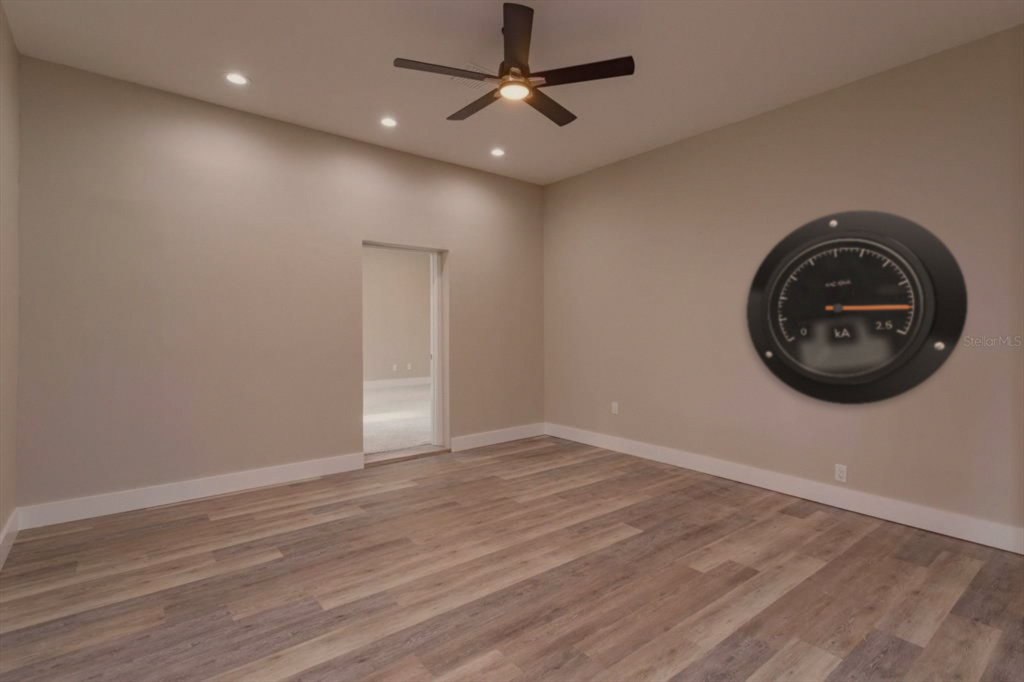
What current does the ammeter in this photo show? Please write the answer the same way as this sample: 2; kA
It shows 2.25; kA
